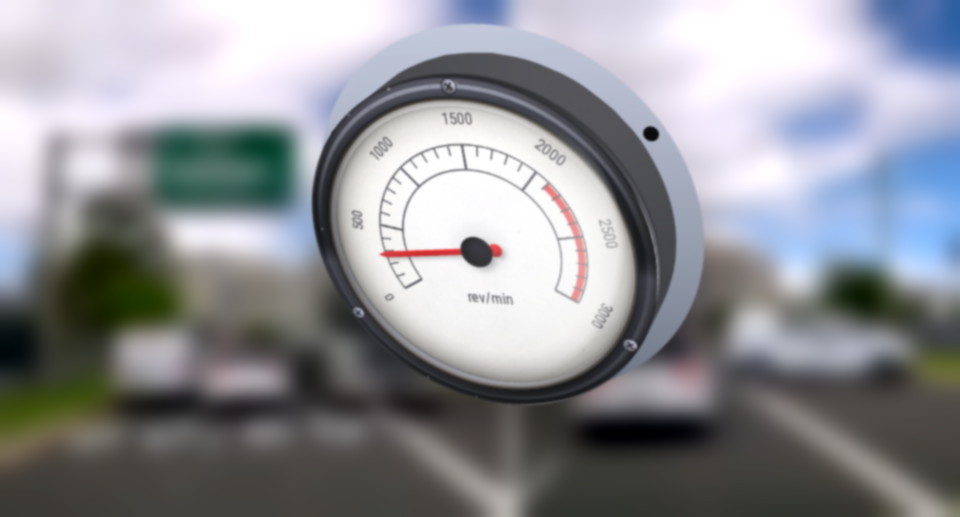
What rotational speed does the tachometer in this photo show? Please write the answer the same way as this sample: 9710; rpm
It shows 300; rpm
